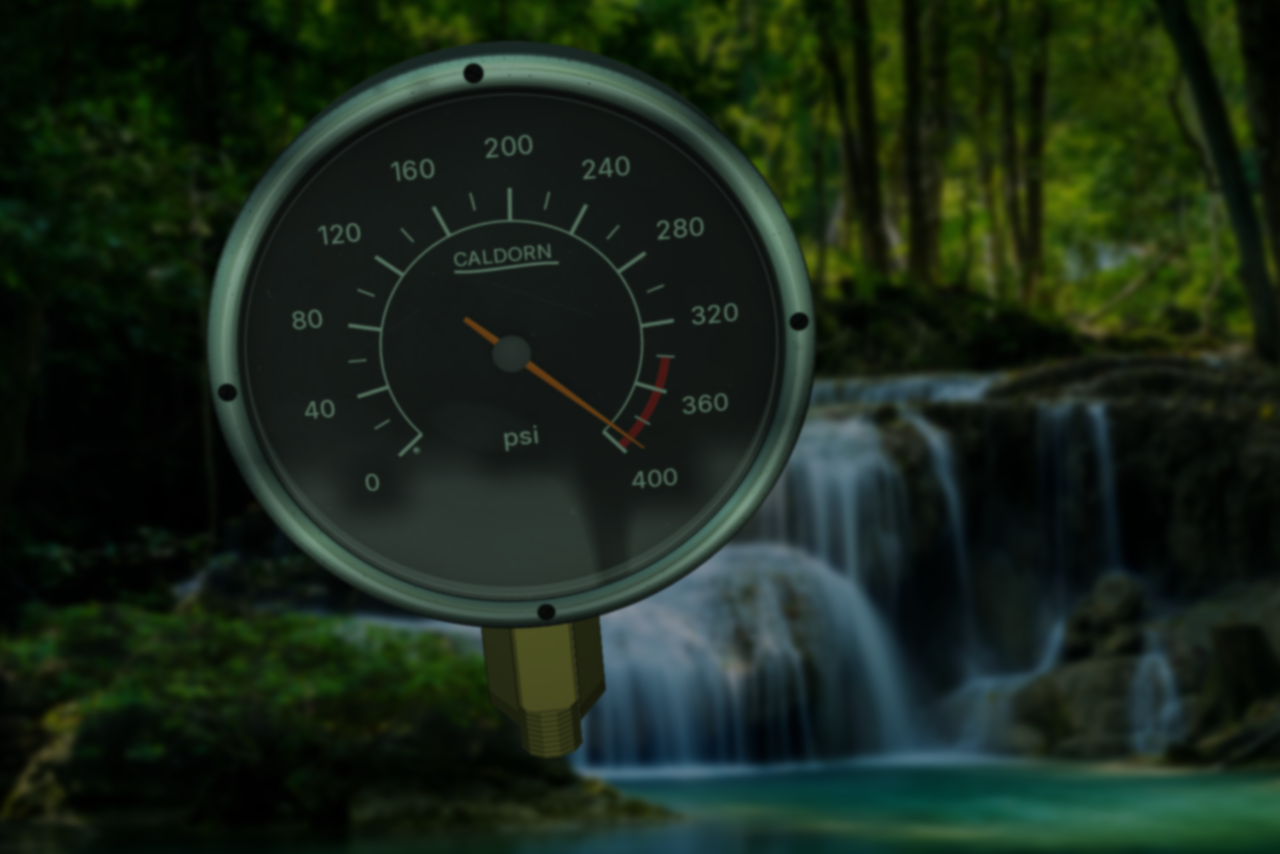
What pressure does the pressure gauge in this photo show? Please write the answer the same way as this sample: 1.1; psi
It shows 390; psi
